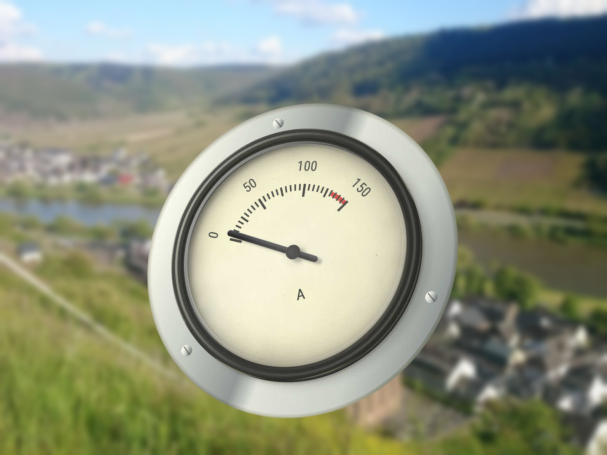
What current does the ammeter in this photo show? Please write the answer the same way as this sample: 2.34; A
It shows 5; A
